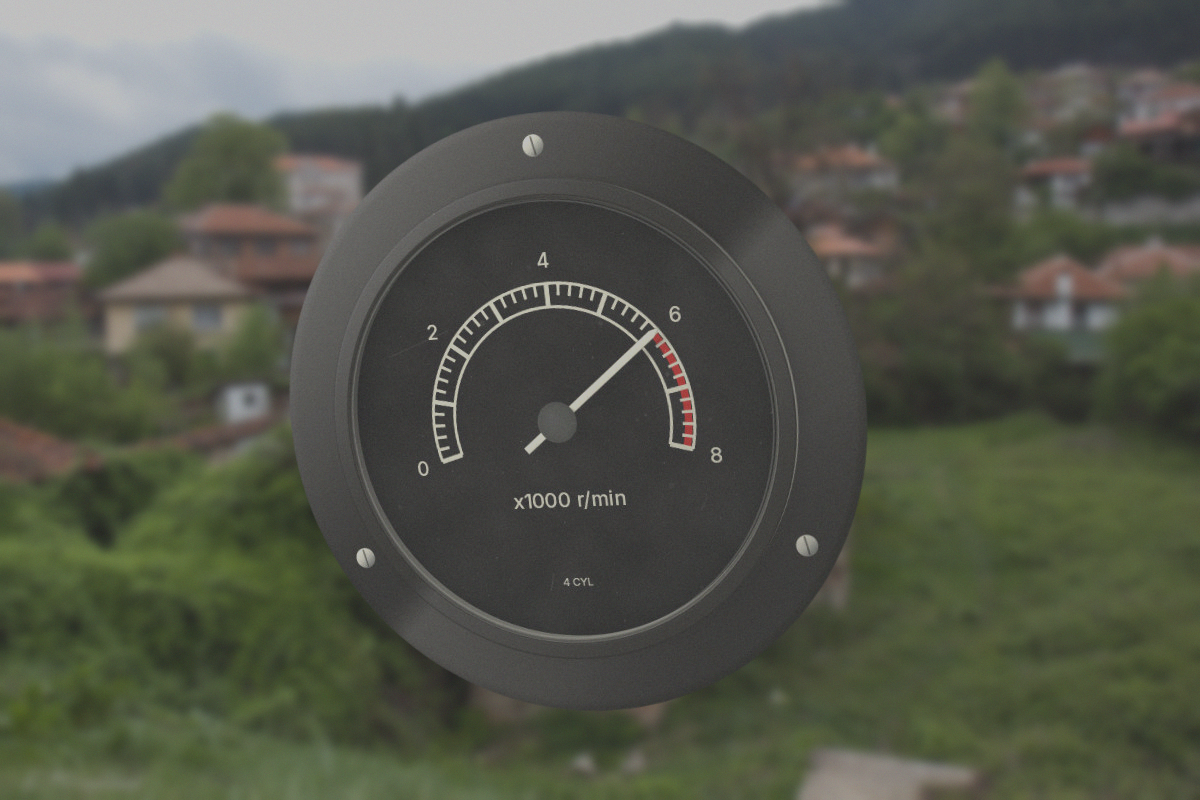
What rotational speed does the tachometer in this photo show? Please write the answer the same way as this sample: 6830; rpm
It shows 6000; rpm
